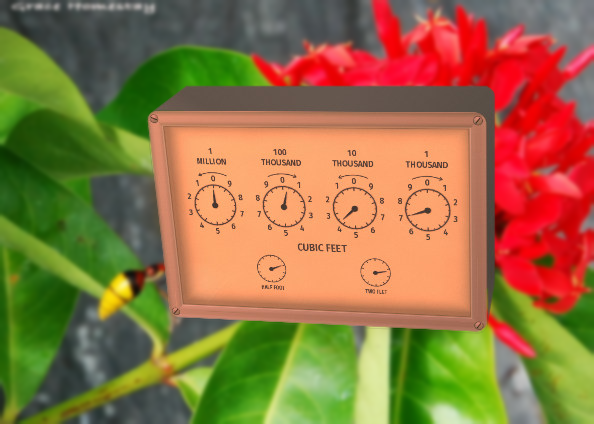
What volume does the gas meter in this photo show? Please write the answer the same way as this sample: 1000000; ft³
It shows 3700; ft³
